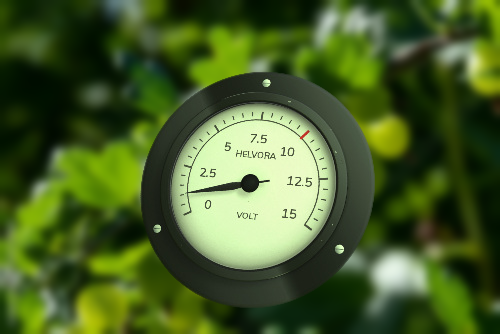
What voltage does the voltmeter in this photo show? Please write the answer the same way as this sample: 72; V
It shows 1; V
